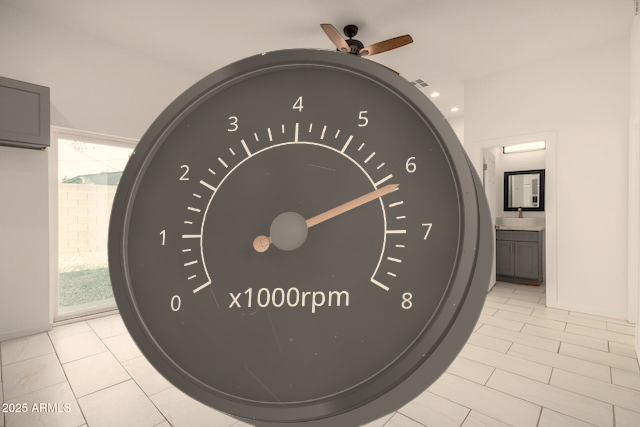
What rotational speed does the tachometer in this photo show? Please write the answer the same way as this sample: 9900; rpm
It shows 6250; rpm
